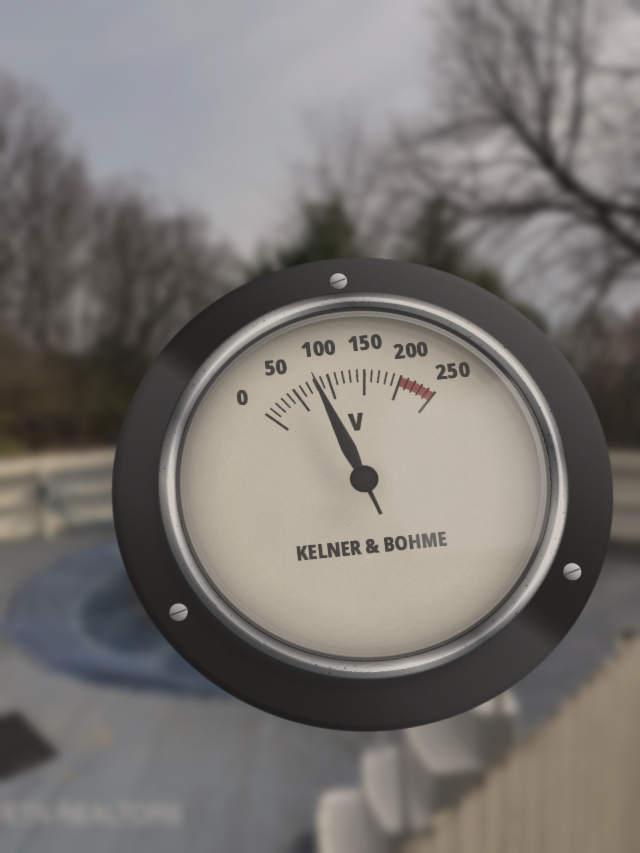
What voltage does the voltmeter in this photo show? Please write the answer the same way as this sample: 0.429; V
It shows 80; V
